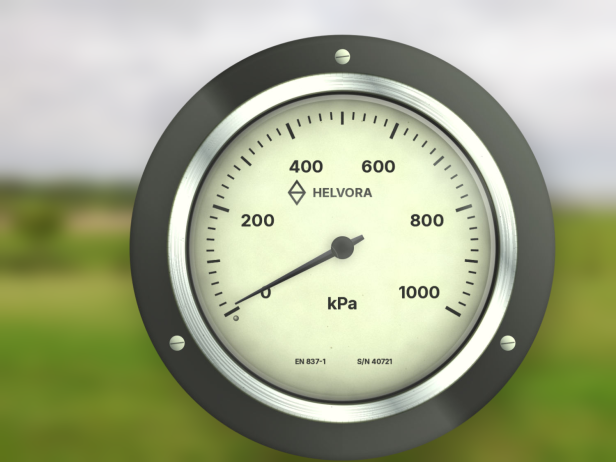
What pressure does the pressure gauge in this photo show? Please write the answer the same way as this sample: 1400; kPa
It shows 10; kPa
